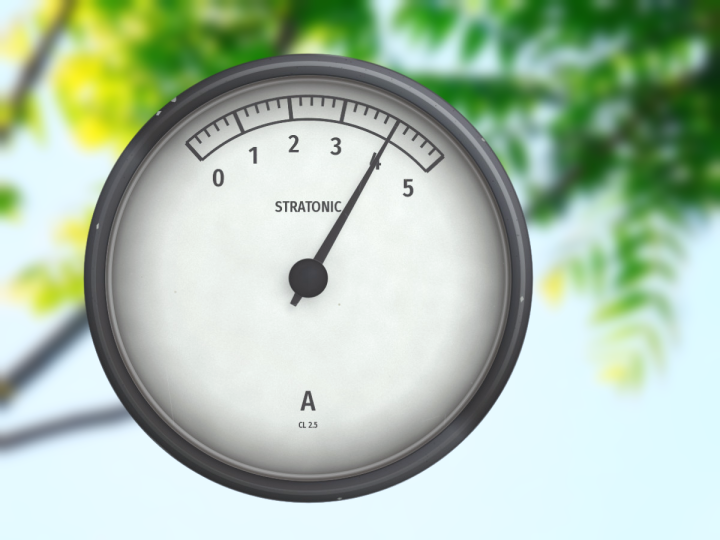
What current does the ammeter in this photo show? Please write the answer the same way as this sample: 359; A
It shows 4; A
